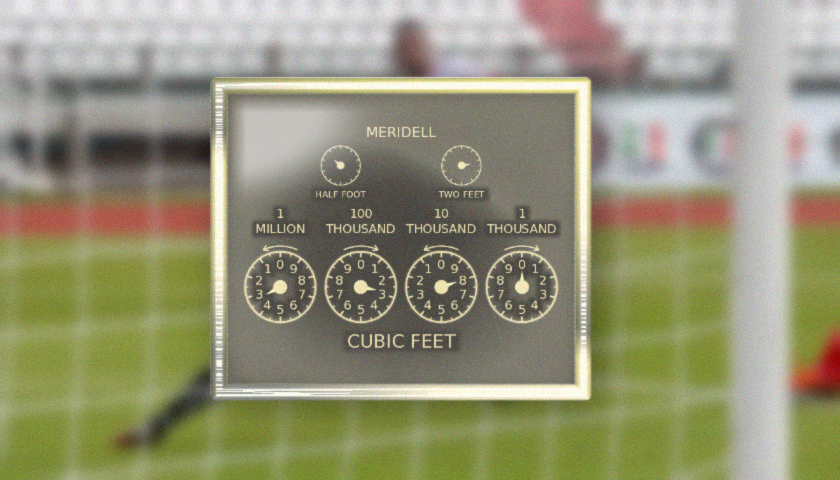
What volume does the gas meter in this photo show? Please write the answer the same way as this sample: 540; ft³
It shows 328000; ft³
